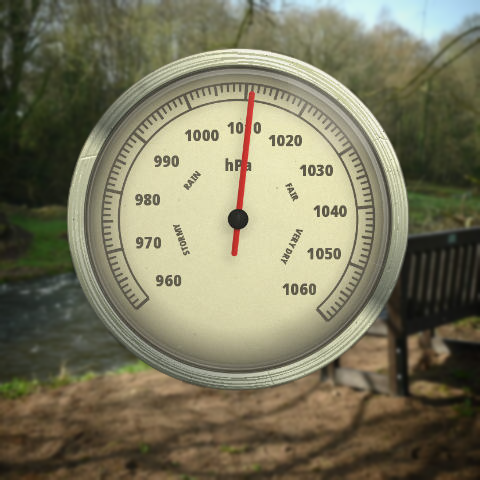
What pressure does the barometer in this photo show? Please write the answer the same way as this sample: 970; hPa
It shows 1011; hPa
